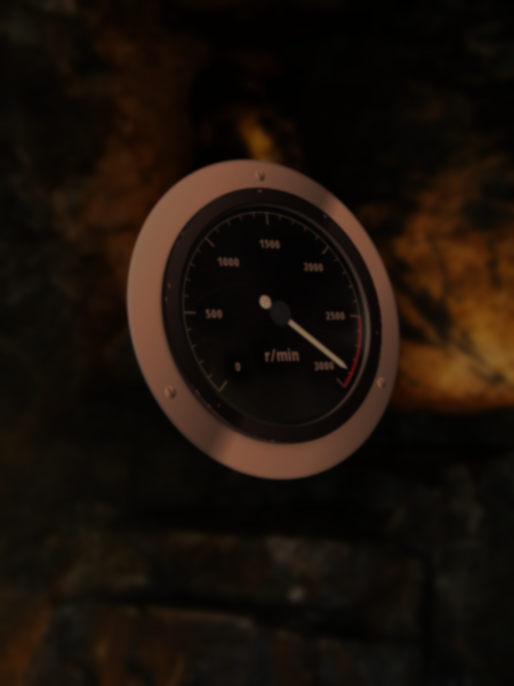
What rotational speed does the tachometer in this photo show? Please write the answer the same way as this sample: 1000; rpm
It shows 2900; rpm
